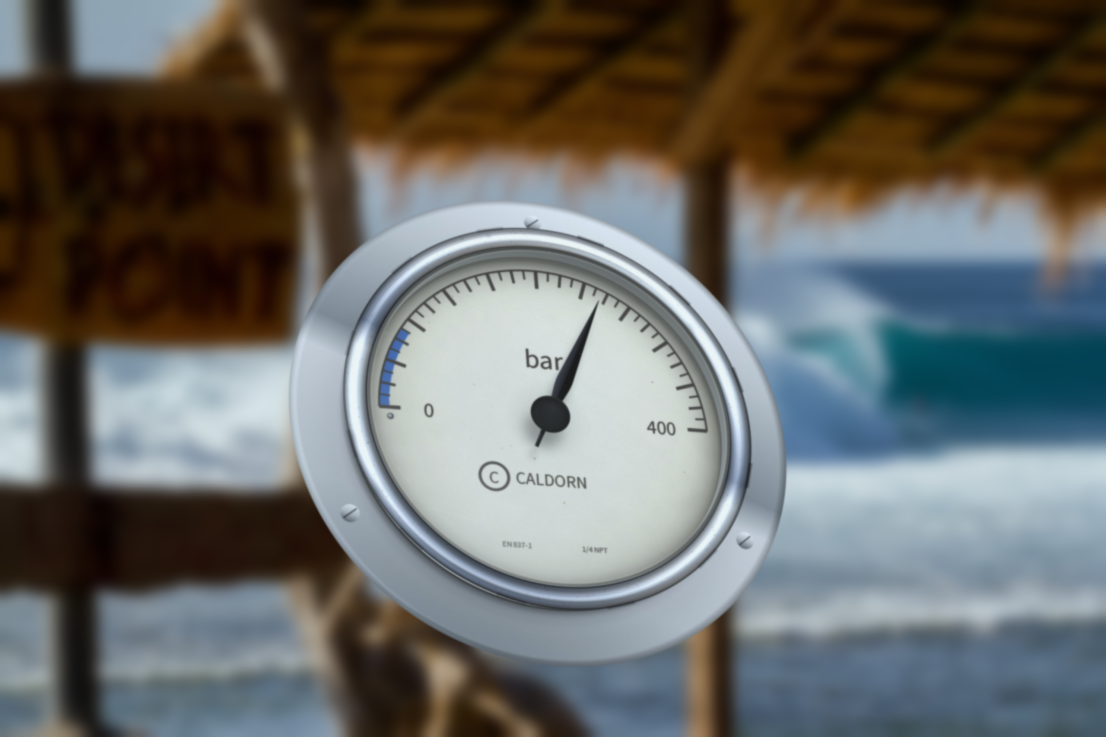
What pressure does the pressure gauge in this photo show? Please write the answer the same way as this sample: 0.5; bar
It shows 255; bar
